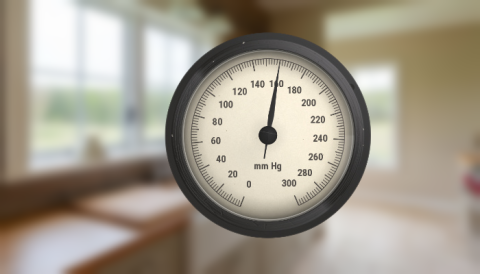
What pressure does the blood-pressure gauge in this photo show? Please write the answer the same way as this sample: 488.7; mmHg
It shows 160; mmHg
